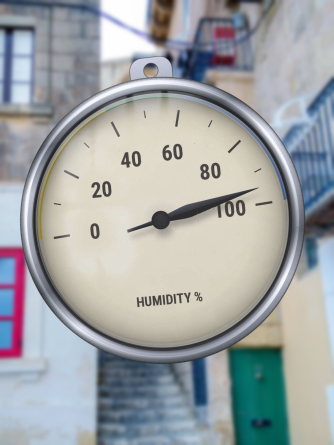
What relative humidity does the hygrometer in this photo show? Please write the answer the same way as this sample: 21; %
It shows 95; %
